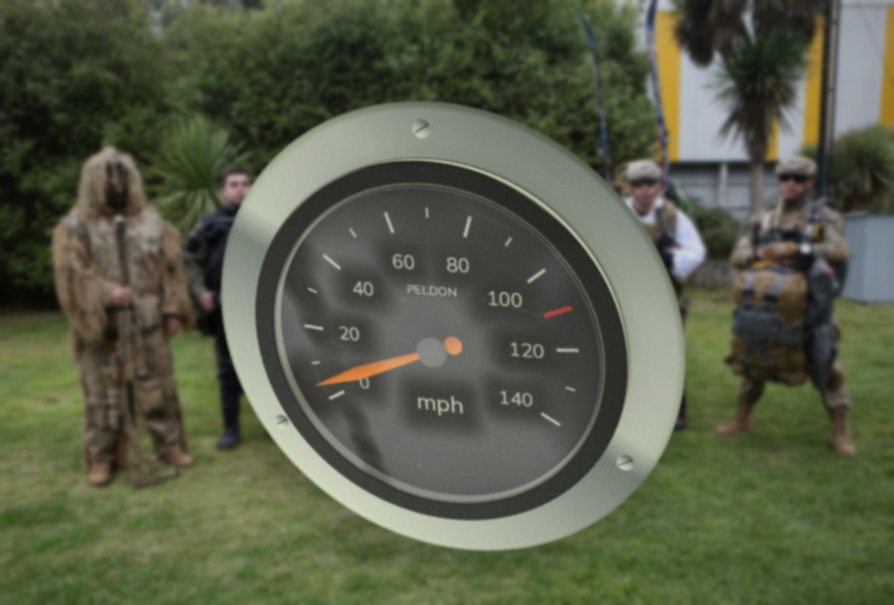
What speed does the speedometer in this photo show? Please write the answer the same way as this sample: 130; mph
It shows 5; mph
